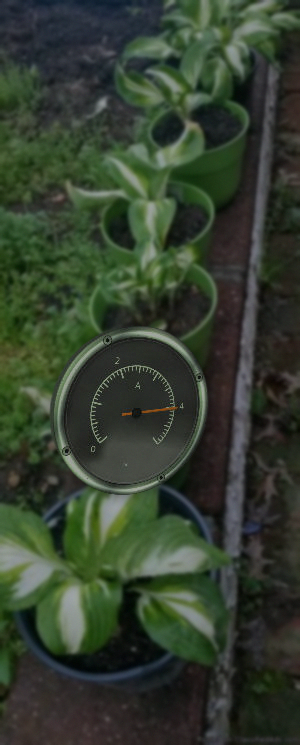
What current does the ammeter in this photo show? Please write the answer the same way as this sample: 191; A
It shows 4; A
